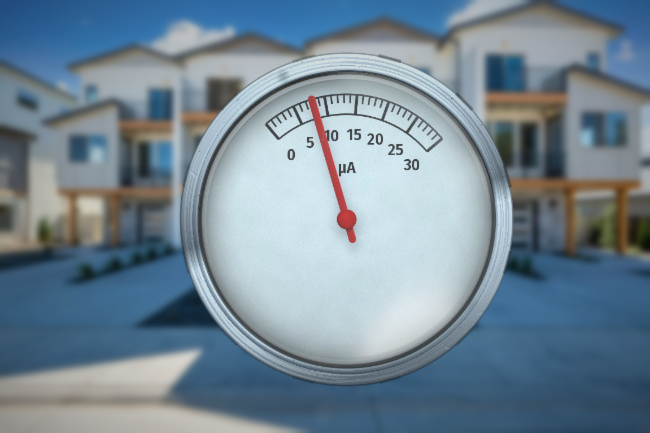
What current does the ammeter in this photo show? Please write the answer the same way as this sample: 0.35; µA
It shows 8; µA
